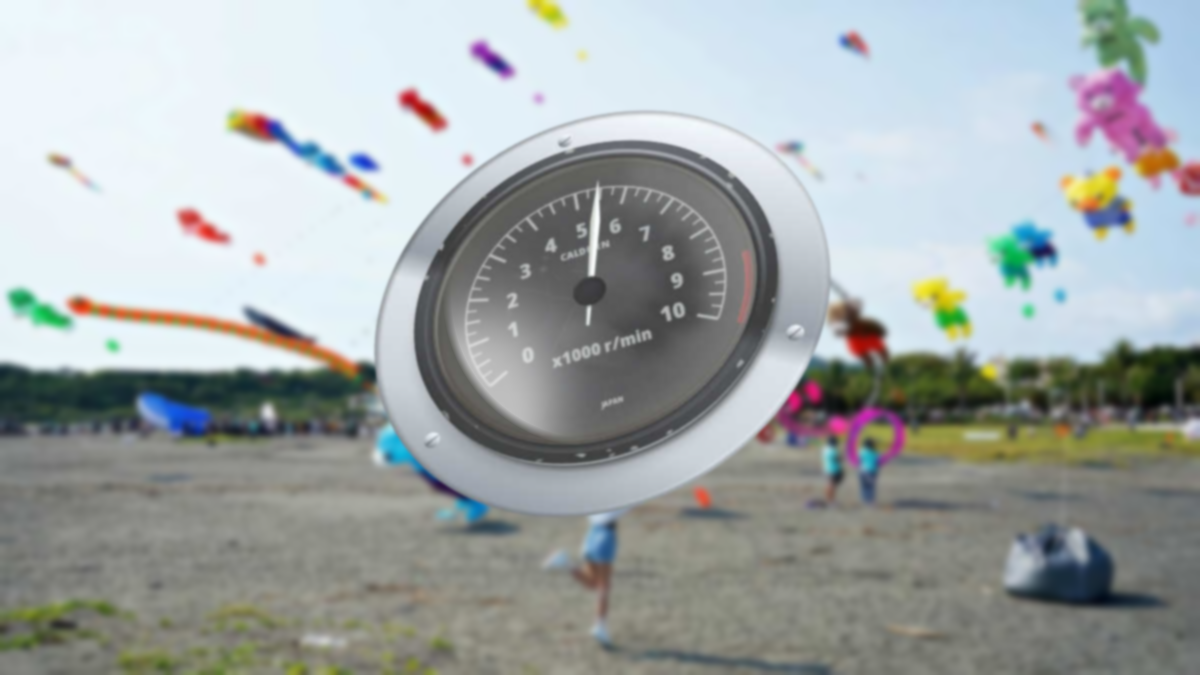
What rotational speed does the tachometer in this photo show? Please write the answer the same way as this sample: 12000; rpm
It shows 5500; rpm
